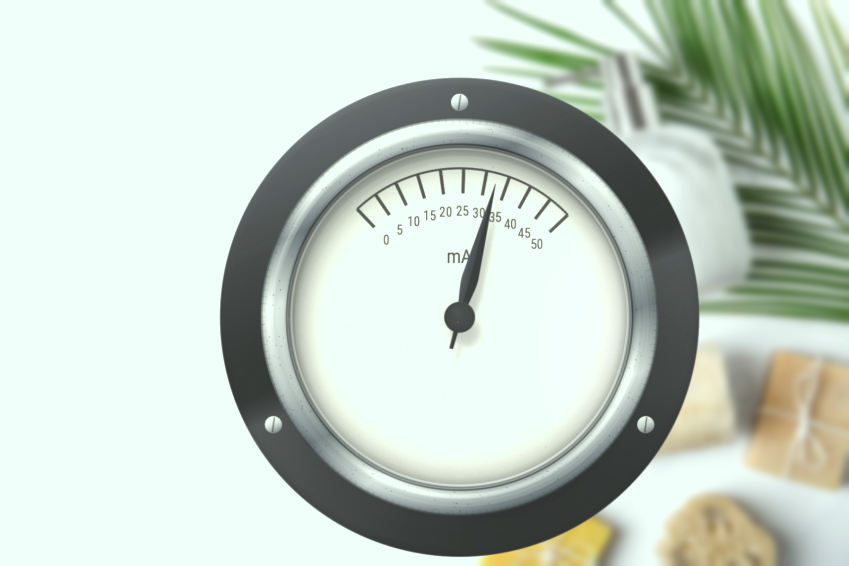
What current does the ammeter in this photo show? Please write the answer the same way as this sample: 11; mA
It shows 32.5; mA
